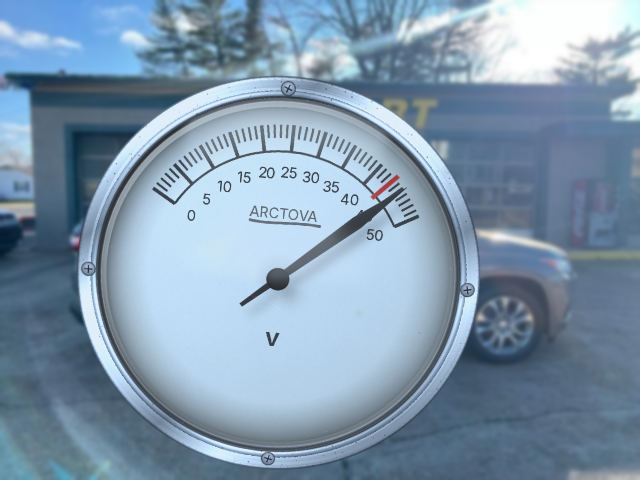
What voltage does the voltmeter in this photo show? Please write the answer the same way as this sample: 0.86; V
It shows 45; V
